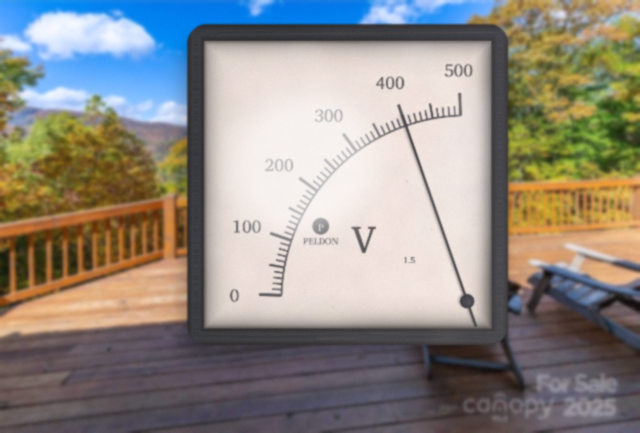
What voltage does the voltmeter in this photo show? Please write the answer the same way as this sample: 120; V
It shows 400; V
